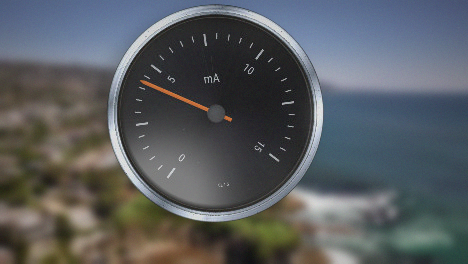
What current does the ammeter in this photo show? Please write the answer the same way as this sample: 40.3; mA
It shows 4.25; mA
